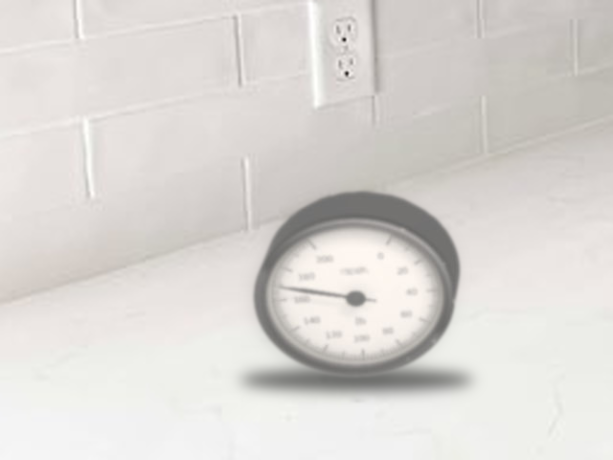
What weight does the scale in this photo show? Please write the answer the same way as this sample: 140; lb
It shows 170; lb
